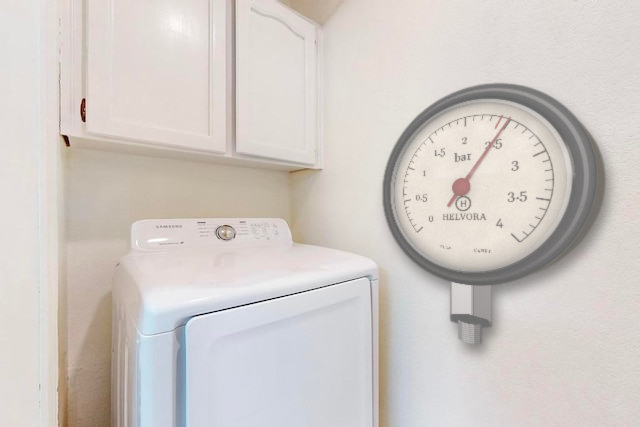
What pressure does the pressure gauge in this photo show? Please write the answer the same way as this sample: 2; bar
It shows 2.5; bar
